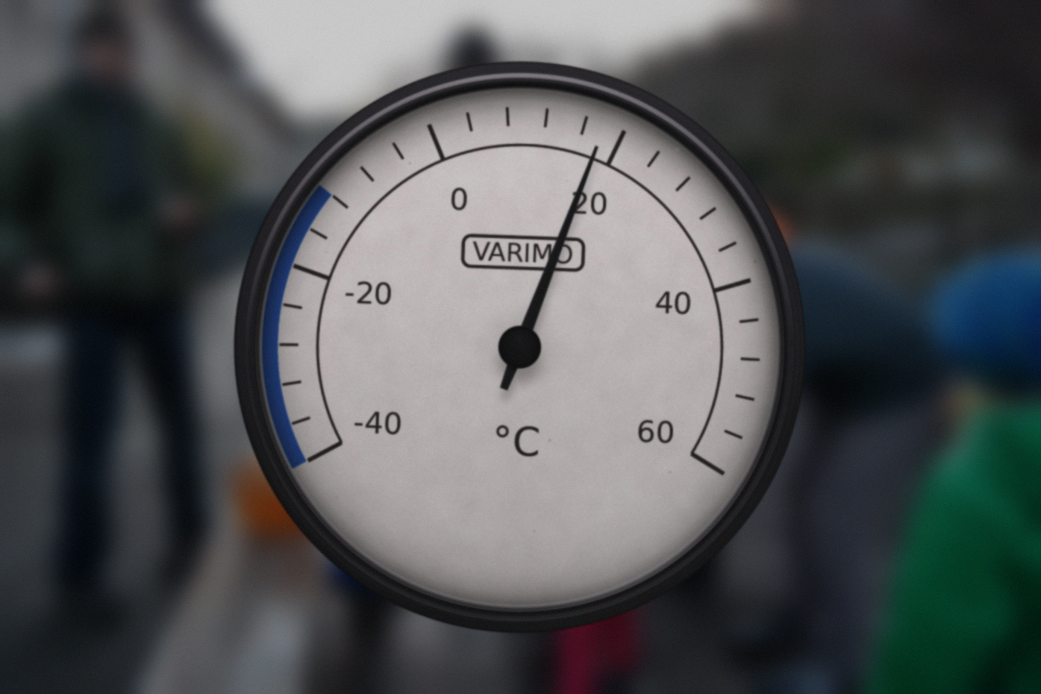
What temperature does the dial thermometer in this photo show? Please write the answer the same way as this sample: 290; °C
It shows 18; °C
